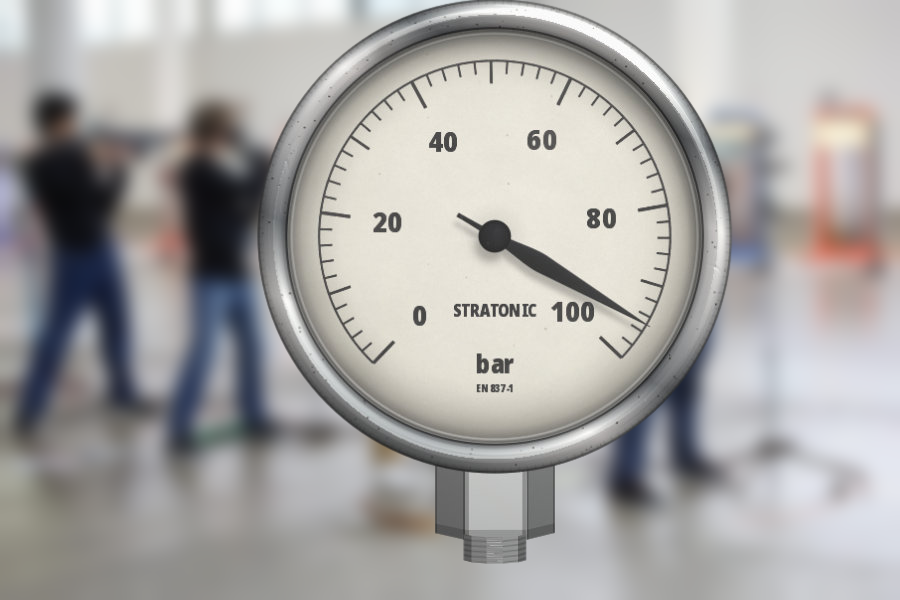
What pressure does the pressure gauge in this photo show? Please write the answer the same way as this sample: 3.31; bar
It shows 95; bar
